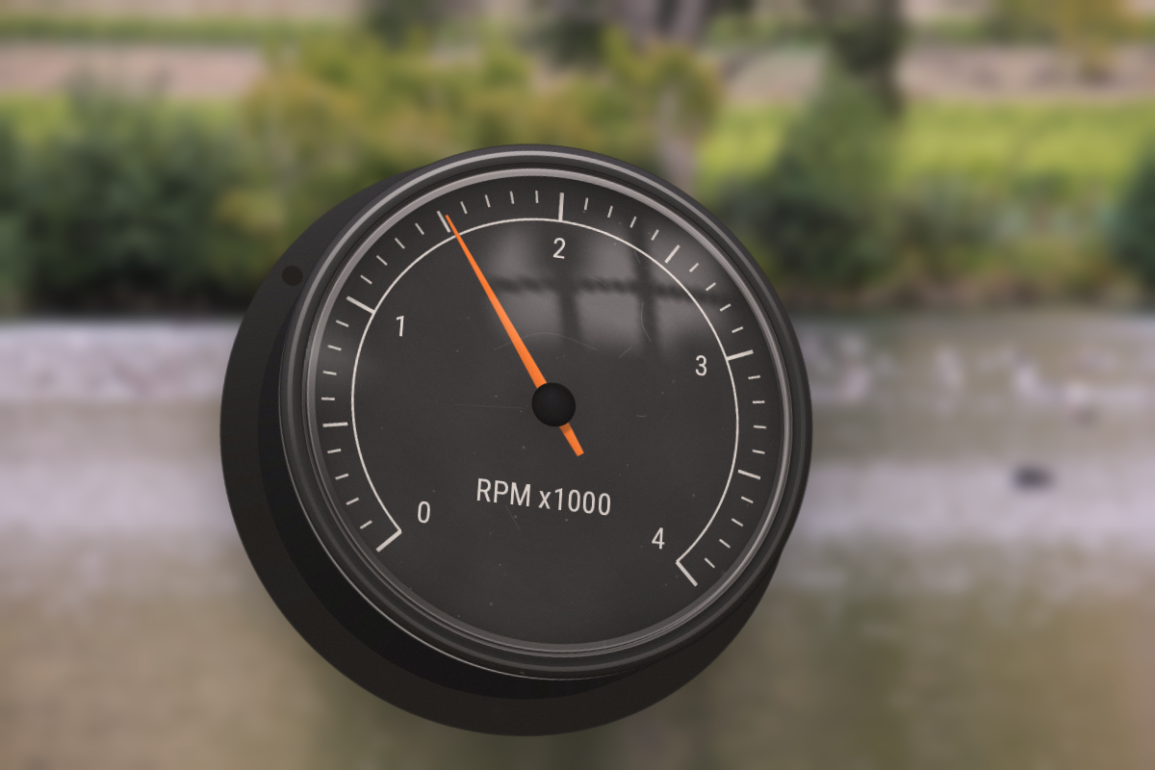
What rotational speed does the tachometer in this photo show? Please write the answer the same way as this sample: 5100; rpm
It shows 1500; rpm
